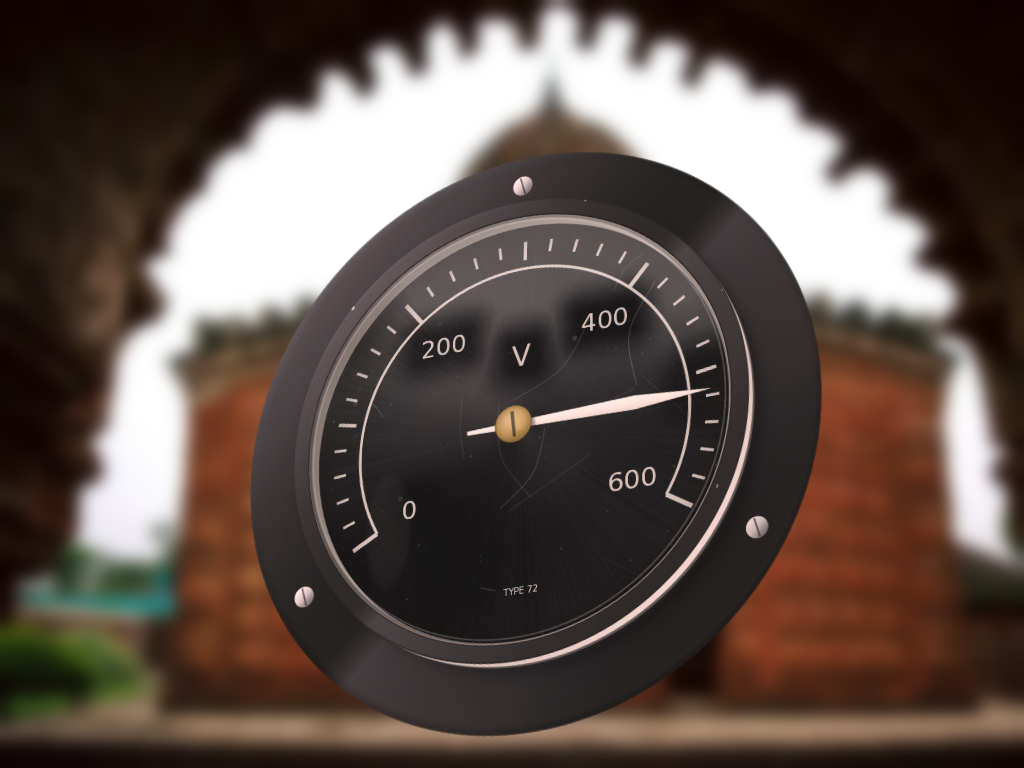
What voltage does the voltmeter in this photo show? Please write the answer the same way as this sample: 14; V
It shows 520; V
